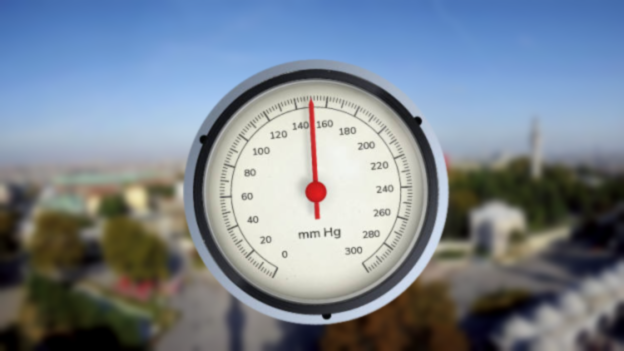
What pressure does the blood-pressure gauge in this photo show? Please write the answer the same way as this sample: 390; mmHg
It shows 150; mmHg
